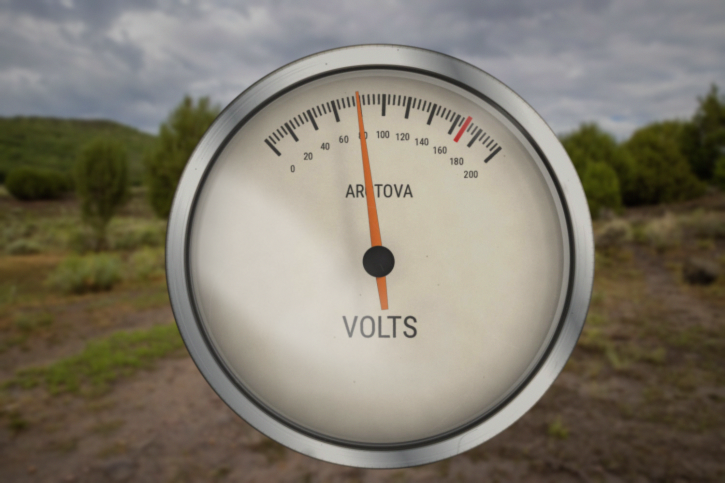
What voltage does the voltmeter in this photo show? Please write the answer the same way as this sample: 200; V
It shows 80; V
